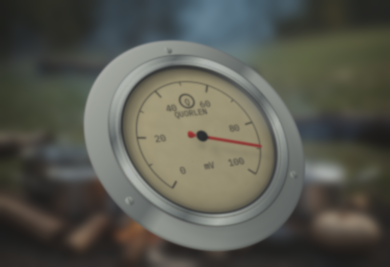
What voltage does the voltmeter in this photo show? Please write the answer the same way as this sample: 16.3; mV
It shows 90; mV
